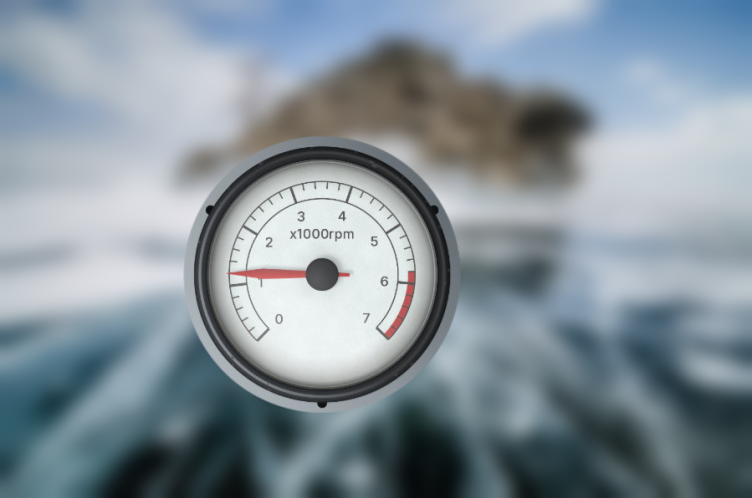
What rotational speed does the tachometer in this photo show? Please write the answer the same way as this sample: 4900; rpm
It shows 1200; rpm
